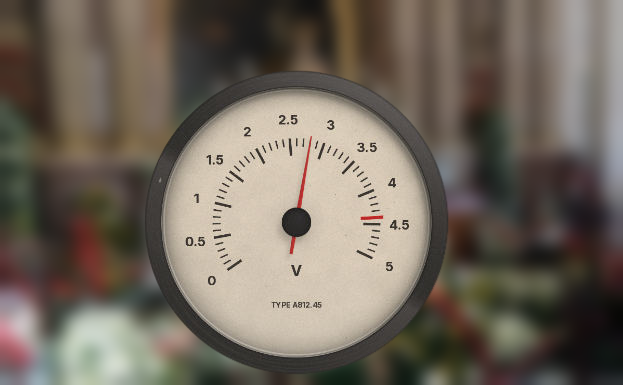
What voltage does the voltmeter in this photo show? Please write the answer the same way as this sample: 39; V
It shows 2.8; V
